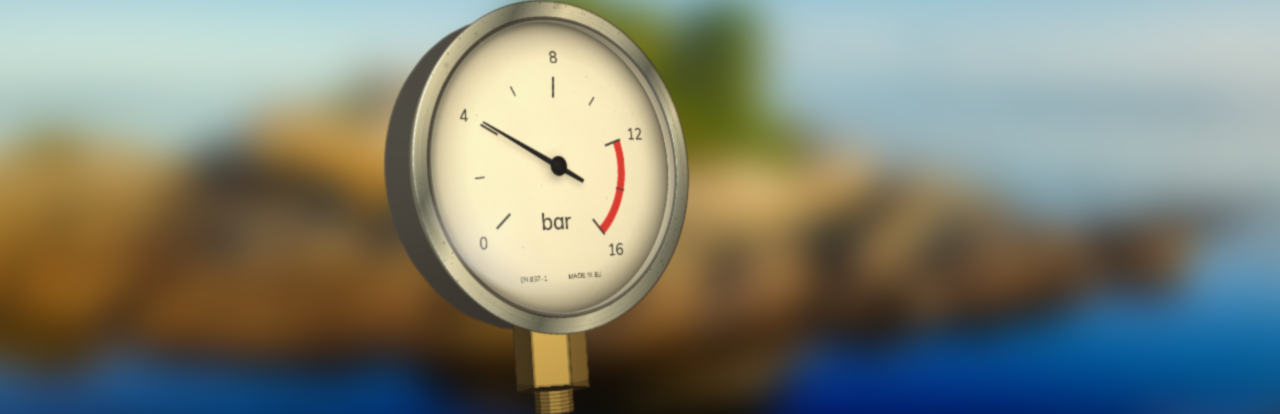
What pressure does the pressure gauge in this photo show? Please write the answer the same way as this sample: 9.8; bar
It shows 4; bar
